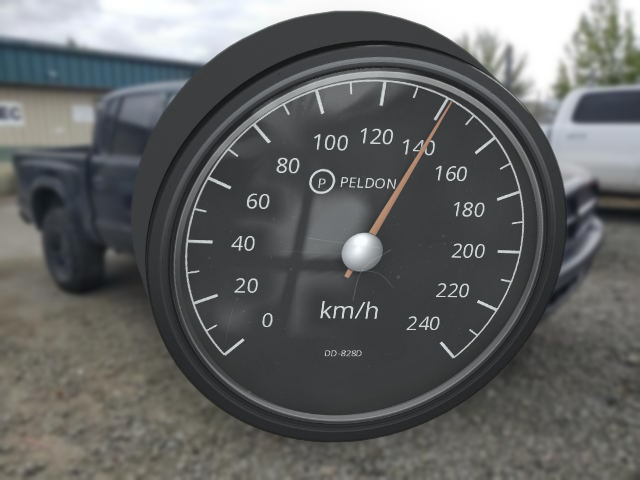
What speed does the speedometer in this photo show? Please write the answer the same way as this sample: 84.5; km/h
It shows 140; km/h
